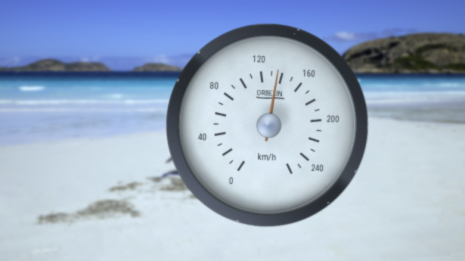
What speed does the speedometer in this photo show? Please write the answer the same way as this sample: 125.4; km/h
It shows 135; km/h
